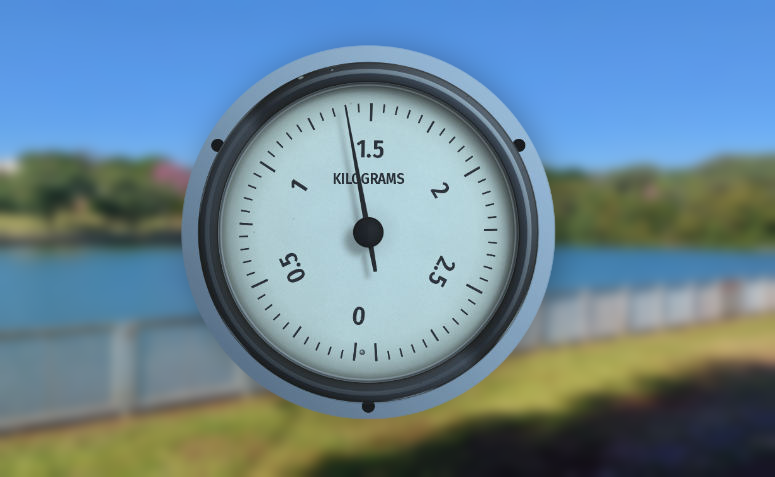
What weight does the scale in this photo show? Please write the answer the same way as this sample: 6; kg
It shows 1.4; kg
